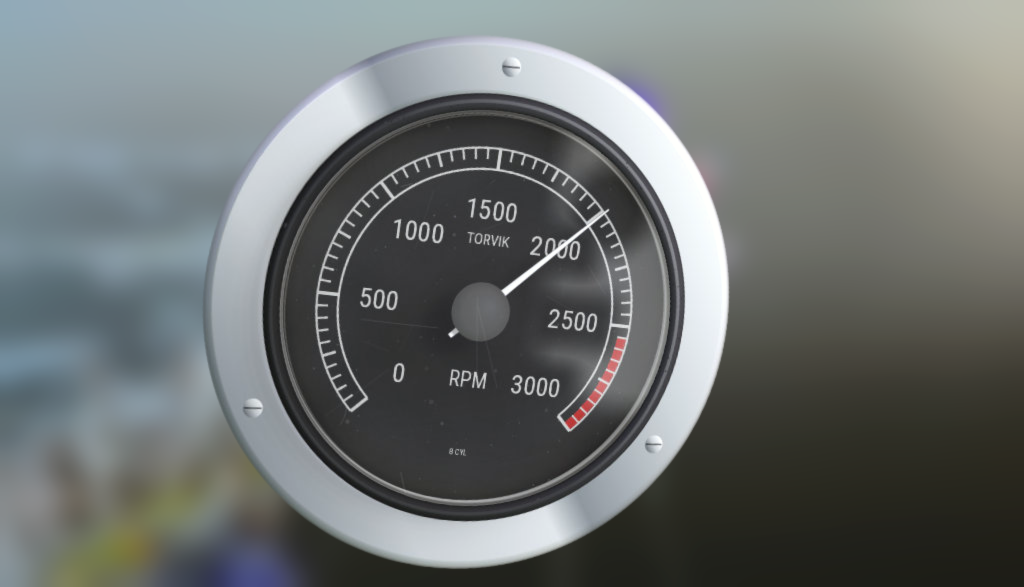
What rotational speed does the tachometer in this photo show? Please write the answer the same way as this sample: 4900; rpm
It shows 2000; rpm
